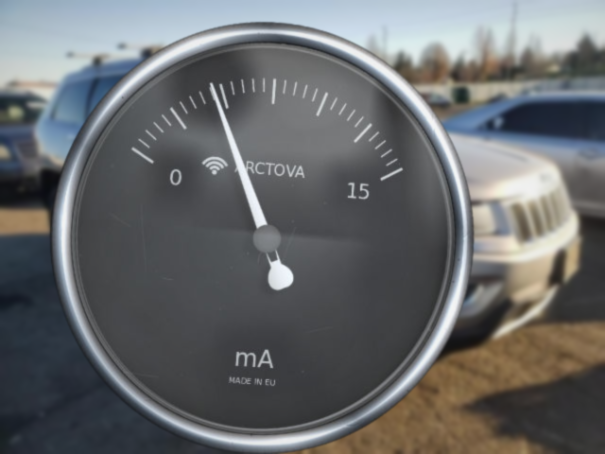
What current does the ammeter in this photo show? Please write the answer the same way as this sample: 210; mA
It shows 4.5; mA
